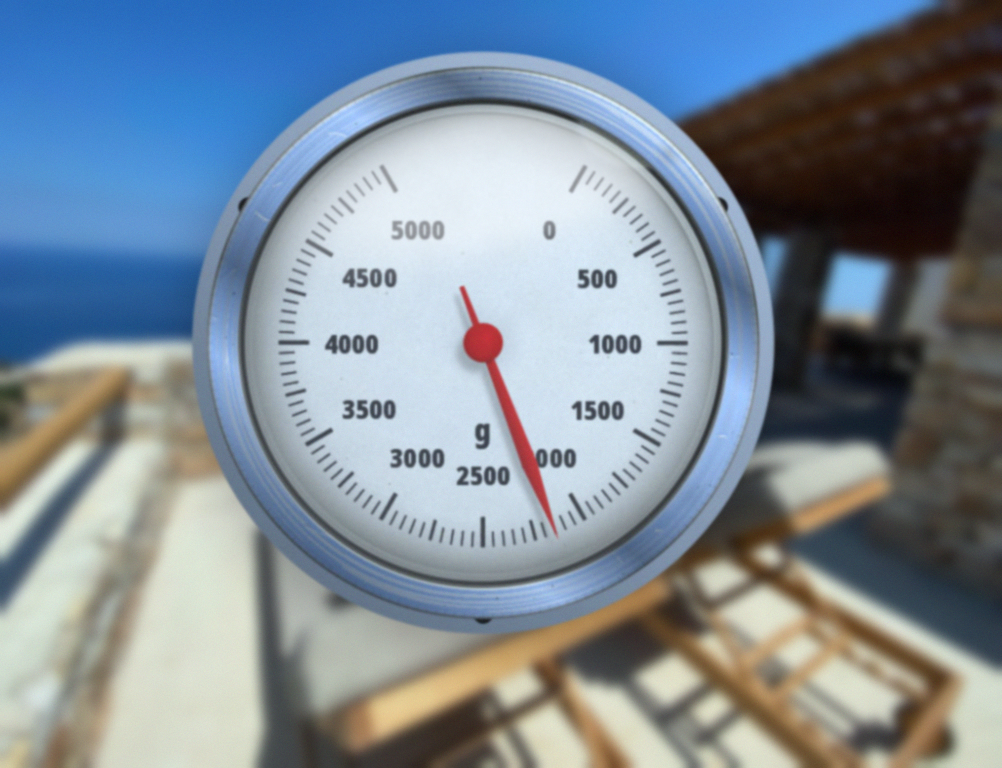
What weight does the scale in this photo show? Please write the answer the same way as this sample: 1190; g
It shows 2150; g
